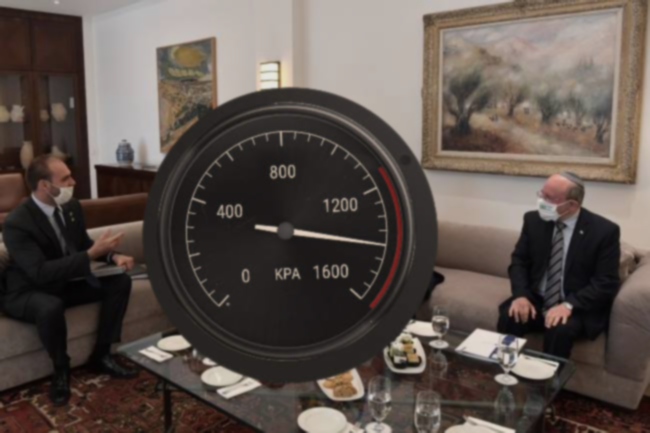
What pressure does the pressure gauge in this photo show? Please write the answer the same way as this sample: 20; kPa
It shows 1400; kPa
